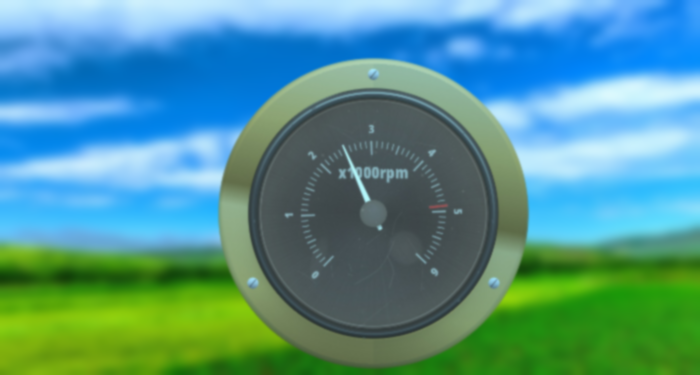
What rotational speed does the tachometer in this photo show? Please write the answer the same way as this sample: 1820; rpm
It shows 2500; rpm
